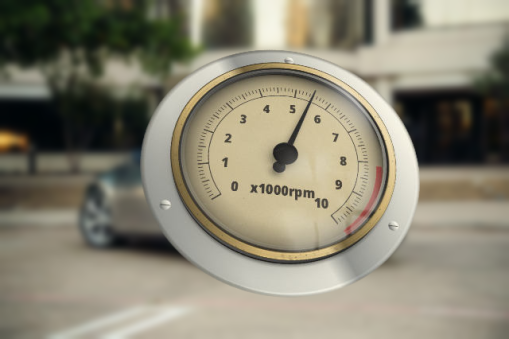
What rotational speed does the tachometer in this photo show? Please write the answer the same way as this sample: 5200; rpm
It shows 5500; rpm
